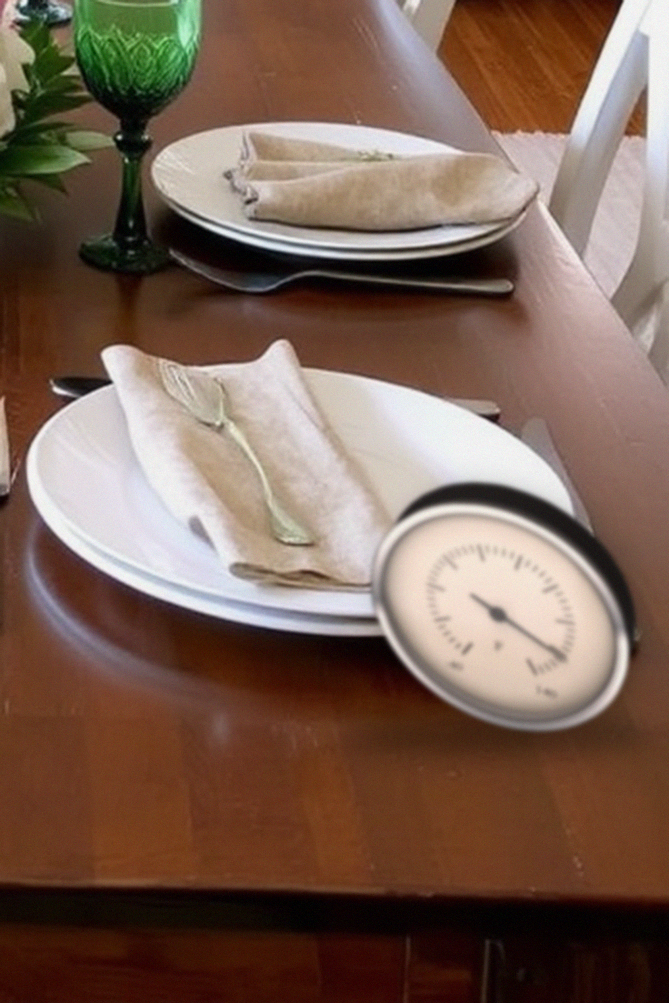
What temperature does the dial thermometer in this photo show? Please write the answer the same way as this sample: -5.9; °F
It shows 120; °F
